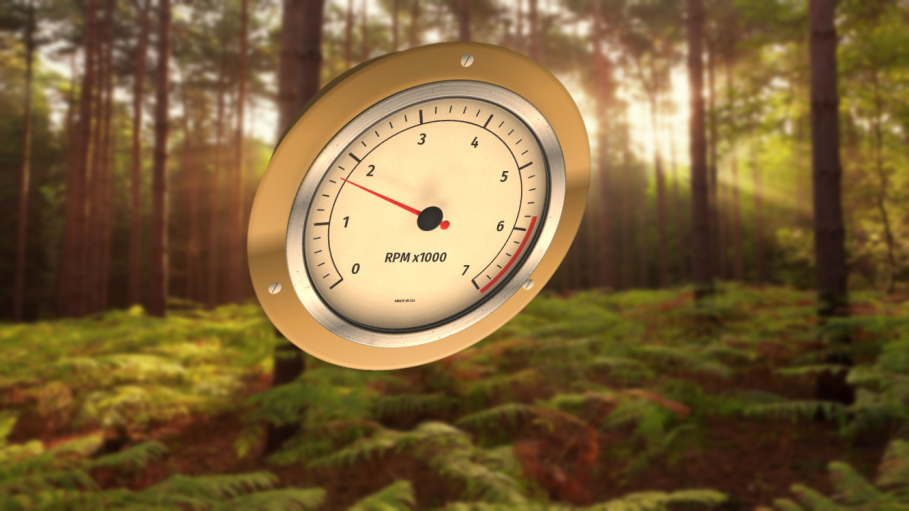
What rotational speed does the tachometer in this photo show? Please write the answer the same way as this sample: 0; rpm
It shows 1700; rpm
